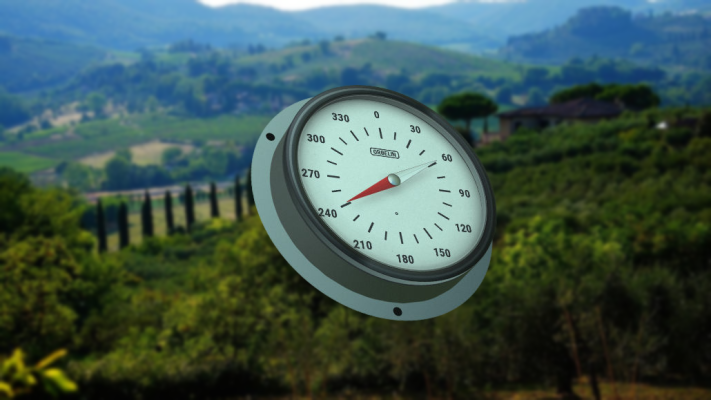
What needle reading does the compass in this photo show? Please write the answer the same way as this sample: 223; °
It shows 240; °
